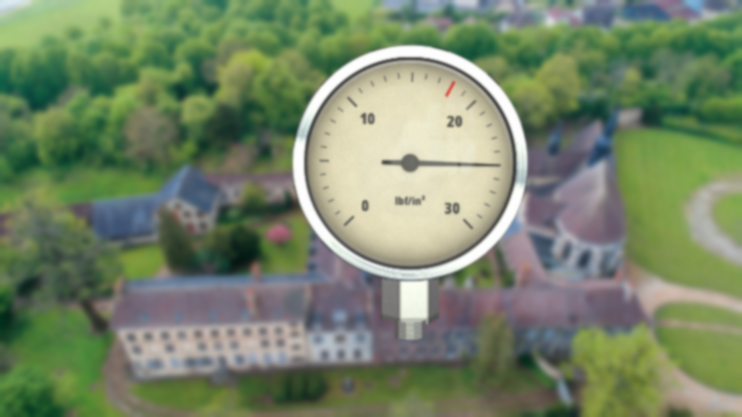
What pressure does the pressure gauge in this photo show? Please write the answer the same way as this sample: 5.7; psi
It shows 25; psi
